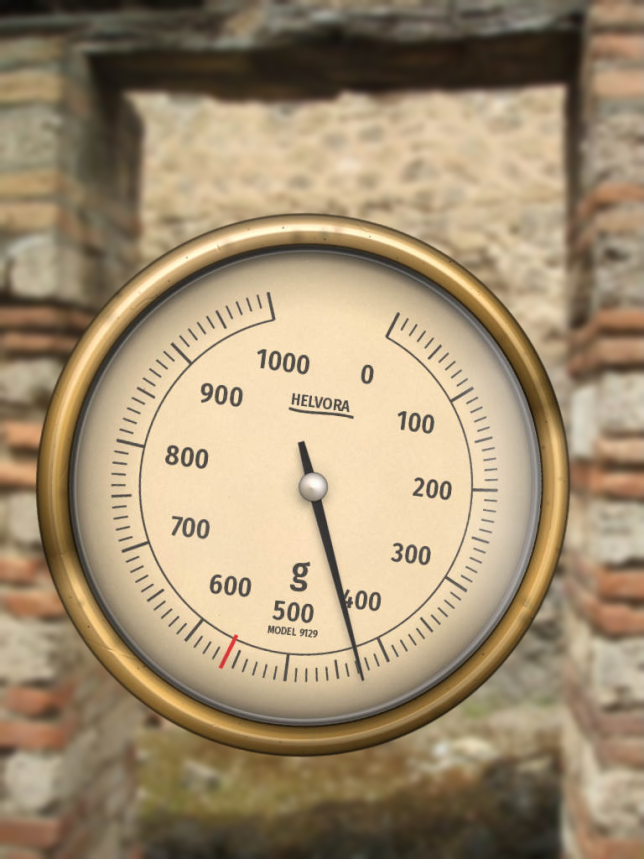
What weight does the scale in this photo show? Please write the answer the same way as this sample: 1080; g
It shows 430; g
